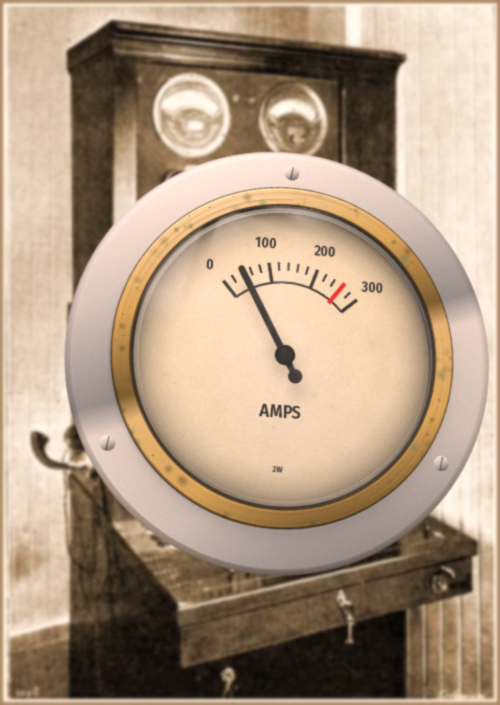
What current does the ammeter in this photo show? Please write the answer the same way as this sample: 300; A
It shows 40; A
